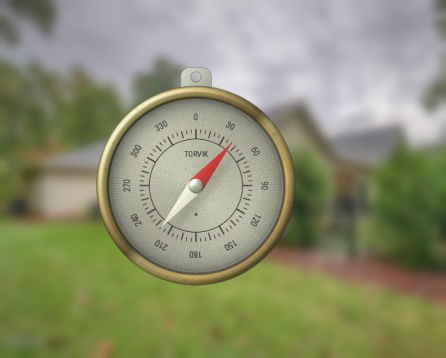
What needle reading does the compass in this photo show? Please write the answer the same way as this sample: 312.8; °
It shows 40; °
